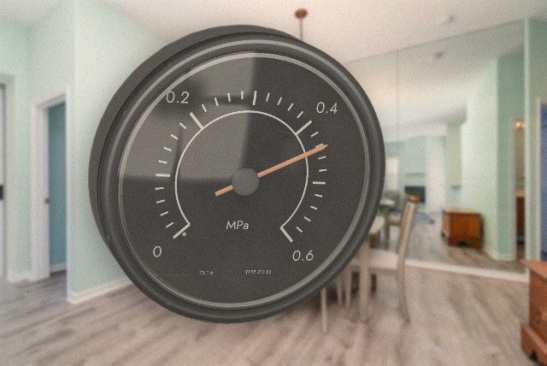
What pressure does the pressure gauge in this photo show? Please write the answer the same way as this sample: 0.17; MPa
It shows 0.44; MPa
